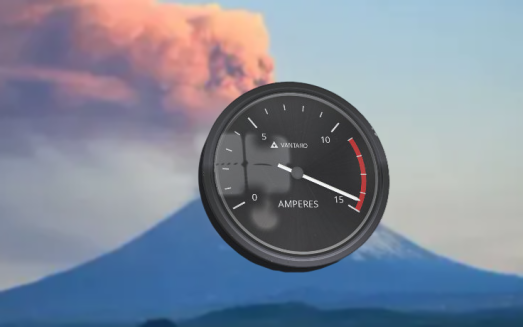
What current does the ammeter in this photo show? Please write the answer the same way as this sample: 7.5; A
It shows 14.5; A
